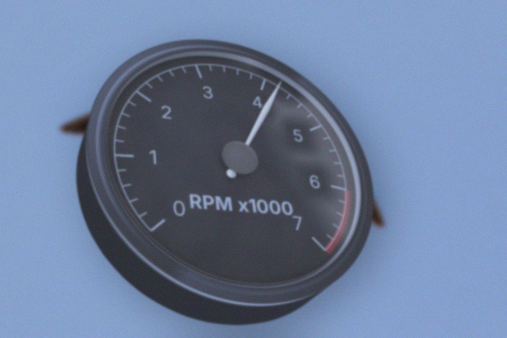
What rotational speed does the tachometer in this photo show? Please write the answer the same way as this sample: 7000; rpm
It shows 4200; rpm
